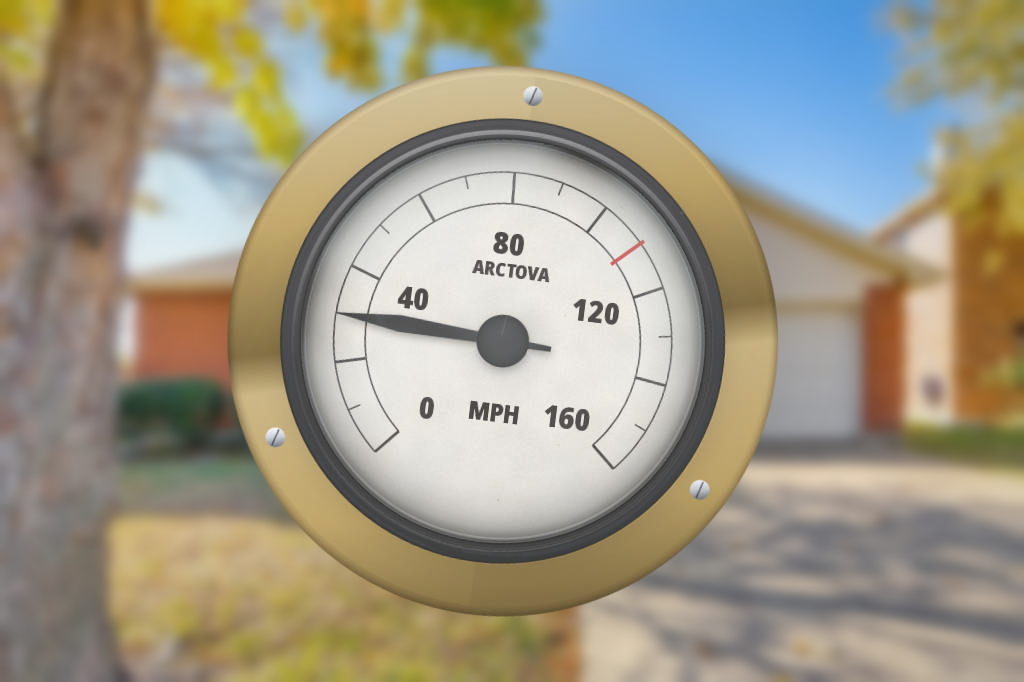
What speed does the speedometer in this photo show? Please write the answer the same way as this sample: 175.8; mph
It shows 30; mph
